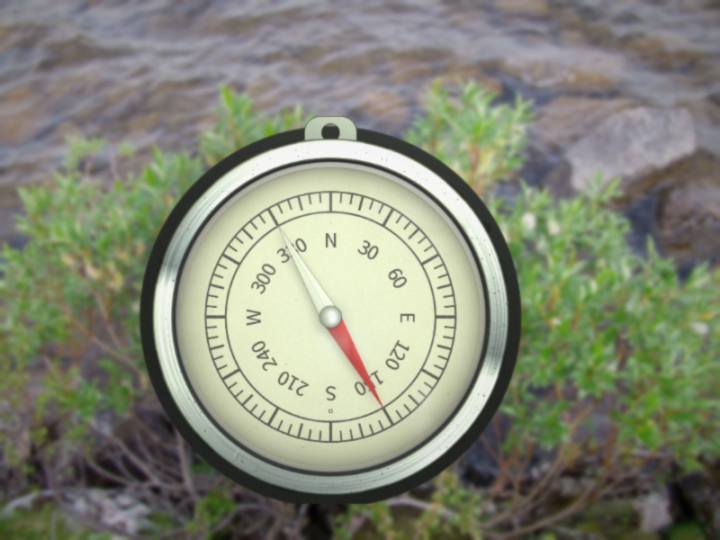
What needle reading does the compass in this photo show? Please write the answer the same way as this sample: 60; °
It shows 150; °
